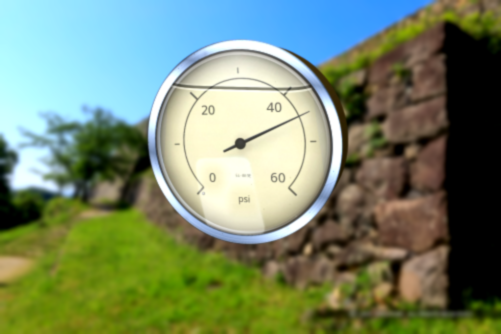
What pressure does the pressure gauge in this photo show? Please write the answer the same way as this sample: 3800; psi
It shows 45; psi
